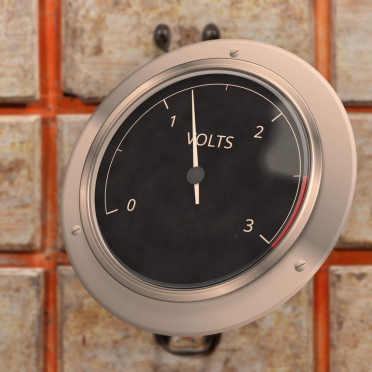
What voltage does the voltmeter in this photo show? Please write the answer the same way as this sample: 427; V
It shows 1.25; V
